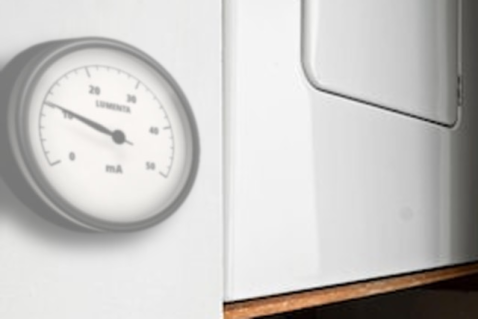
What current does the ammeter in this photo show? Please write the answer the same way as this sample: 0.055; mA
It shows 10; mA
